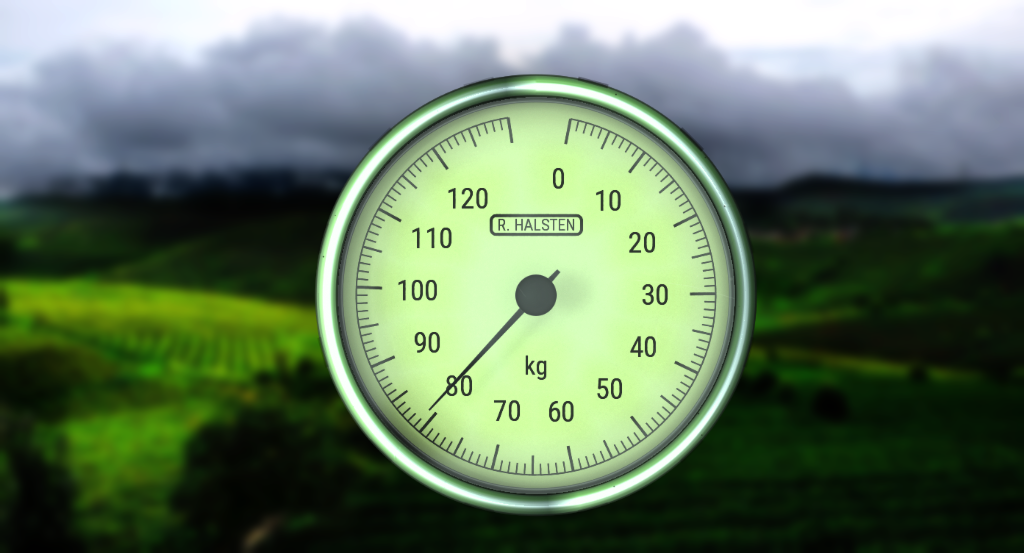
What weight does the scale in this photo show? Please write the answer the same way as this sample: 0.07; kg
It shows 81; kg
